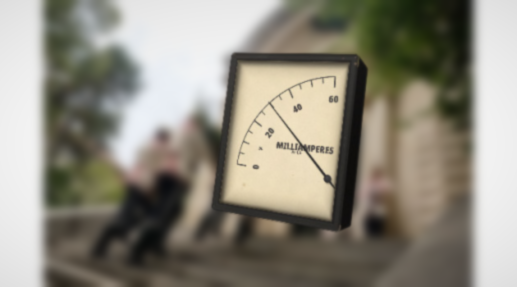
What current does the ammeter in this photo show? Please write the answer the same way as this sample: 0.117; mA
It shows 30; mA
